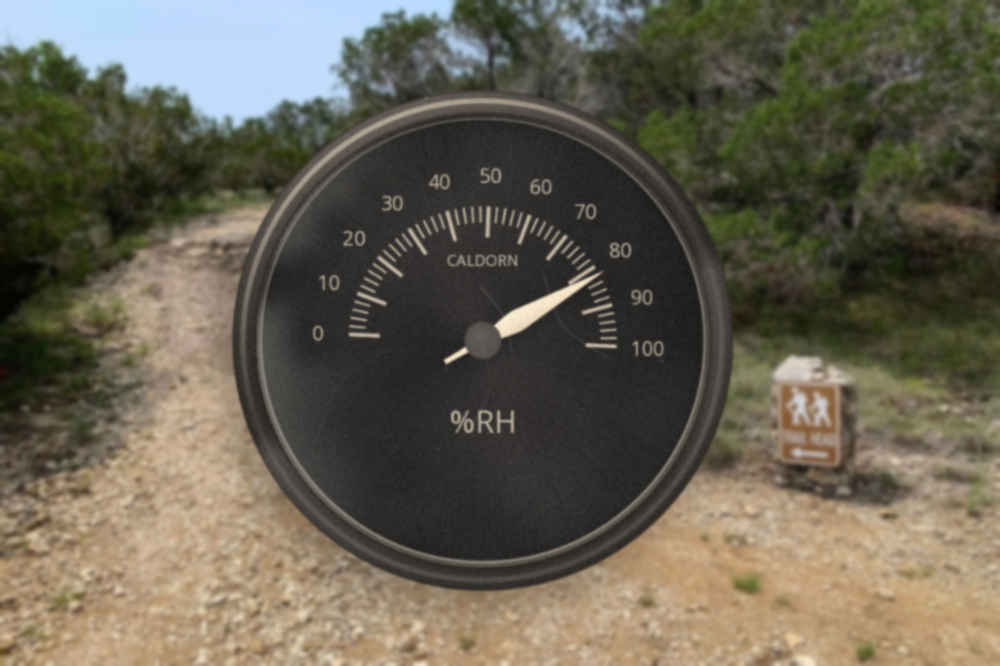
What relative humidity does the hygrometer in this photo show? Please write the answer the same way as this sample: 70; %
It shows 82; %
